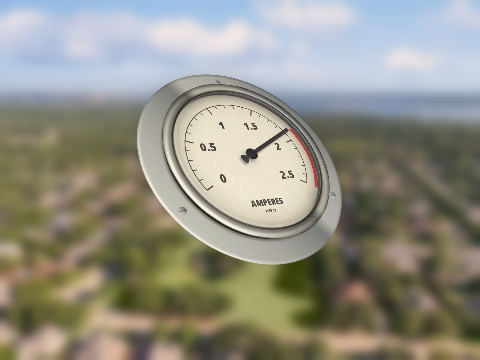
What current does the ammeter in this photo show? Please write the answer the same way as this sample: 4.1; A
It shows 1.9; A
